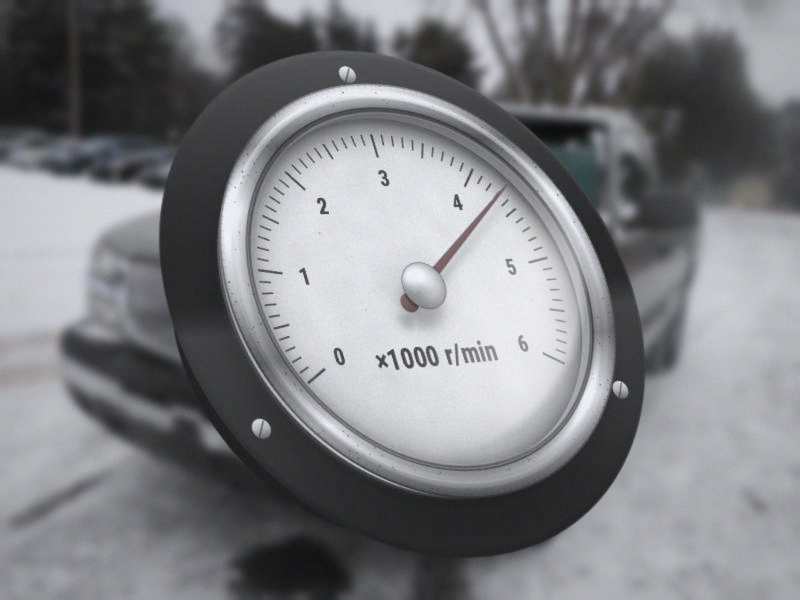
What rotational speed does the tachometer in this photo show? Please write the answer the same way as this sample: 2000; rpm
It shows 4300; rpm
